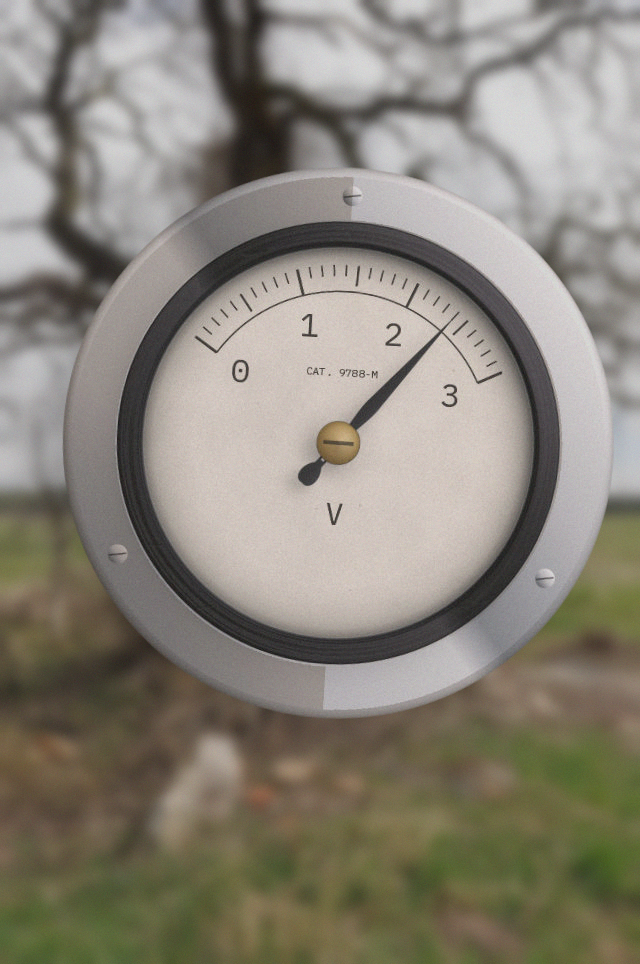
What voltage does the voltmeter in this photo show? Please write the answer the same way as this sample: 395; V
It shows 2.4; V
